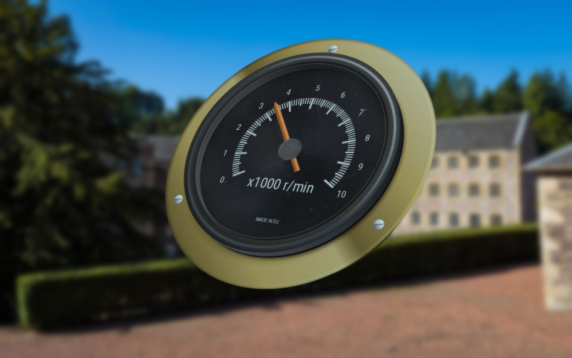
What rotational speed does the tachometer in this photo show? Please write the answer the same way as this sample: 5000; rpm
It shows 3500; rpm
